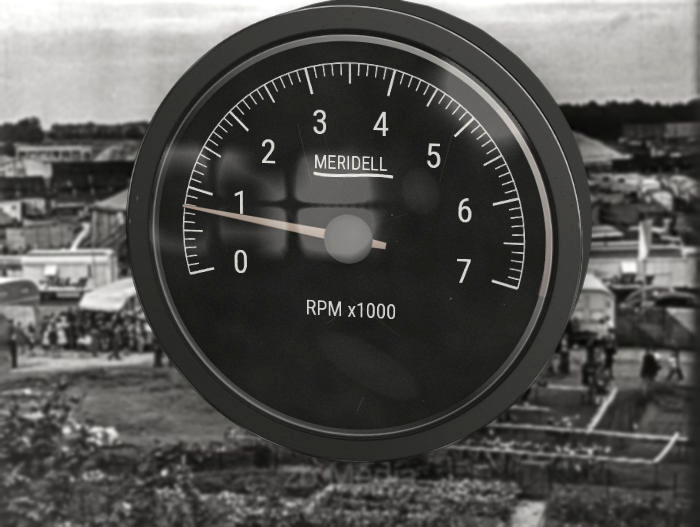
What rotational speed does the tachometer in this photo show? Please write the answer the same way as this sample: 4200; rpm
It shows 800; rpm
